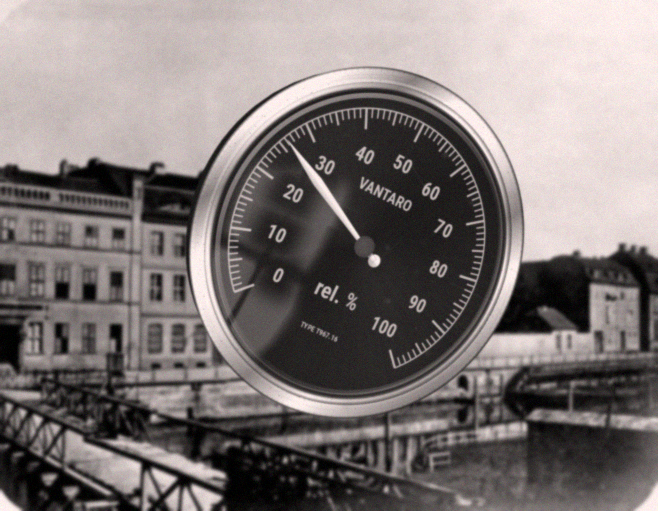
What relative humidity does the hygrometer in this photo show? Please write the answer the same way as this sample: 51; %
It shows 26; %
